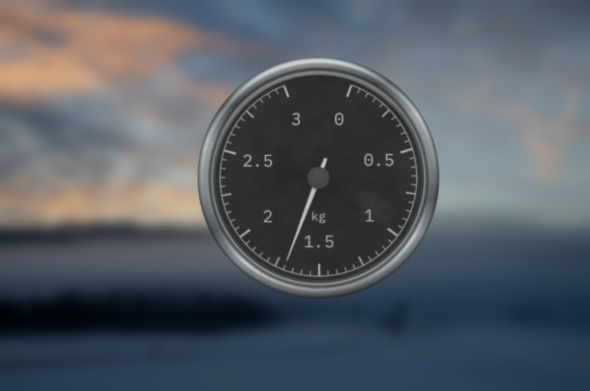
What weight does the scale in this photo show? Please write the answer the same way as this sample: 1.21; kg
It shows 1.7; kg
